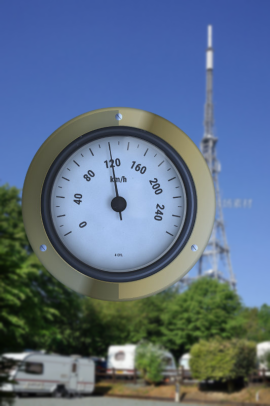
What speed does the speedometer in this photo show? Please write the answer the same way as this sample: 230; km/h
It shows 120; km/h
